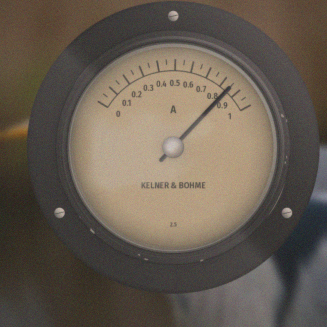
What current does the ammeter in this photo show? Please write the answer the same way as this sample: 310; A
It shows 0.85; A
